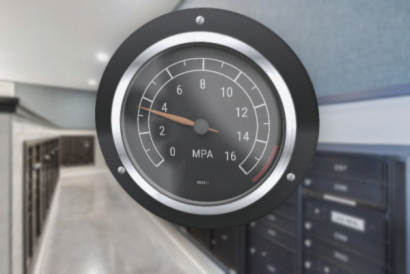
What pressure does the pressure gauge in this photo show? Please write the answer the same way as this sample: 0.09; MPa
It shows 3.5; MPa
